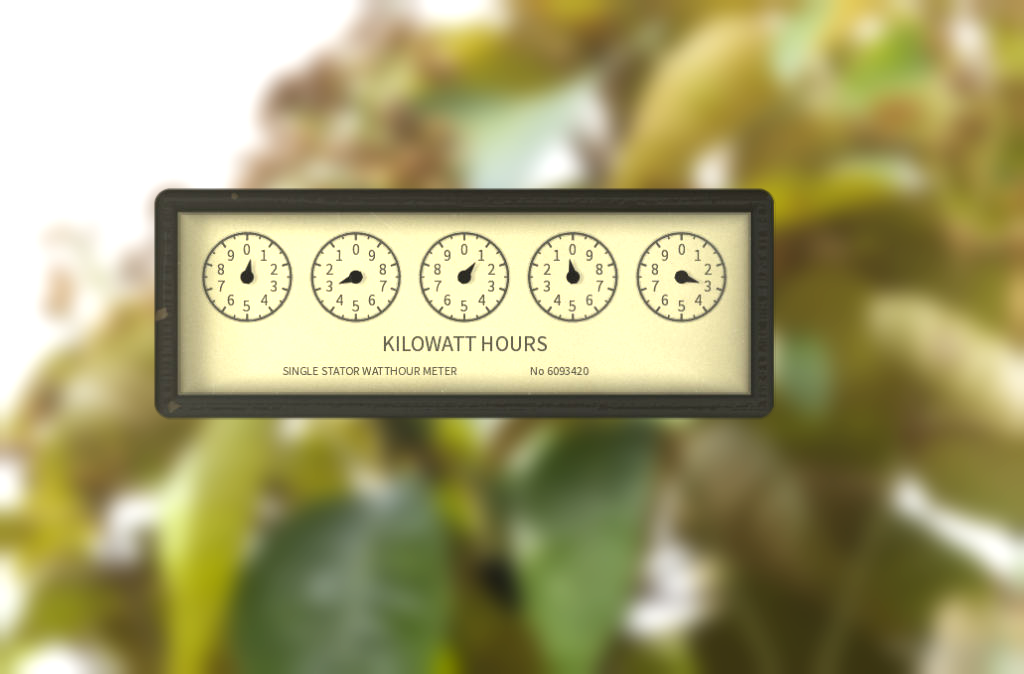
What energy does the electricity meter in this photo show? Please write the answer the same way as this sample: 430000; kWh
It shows 3103; kWh
